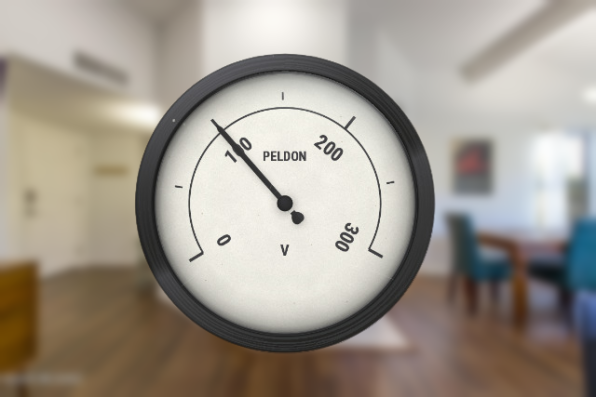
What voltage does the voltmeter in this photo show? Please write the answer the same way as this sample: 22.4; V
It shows 100; V
